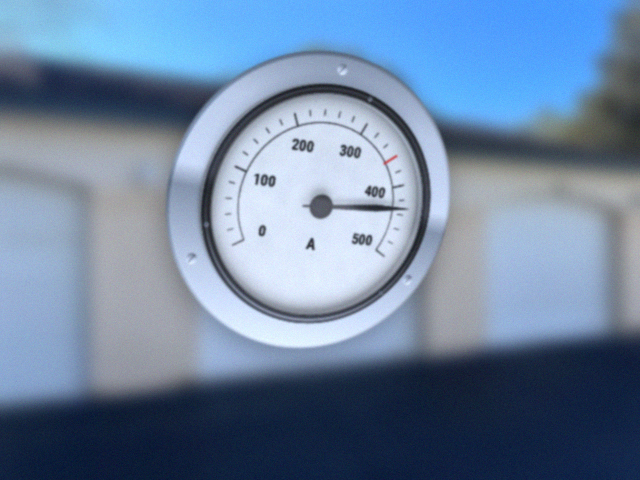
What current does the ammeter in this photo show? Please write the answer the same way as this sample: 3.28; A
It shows 430; A
